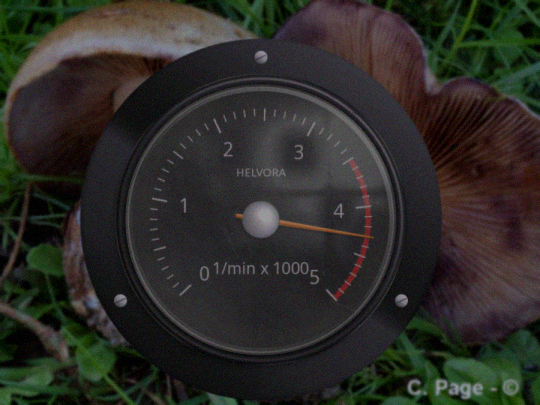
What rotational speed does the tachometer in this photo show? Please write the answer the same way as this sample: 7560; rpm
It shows 4300; rpm
